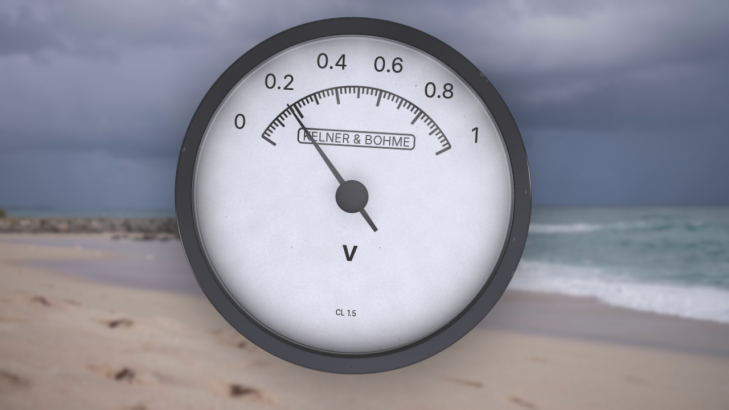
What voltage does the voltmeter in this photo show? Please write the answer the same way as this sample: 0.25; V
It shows 0.18; V
